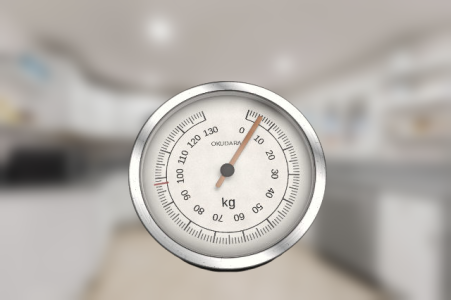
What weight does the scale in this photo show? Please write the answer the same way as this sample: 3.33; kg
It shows 5; kg
